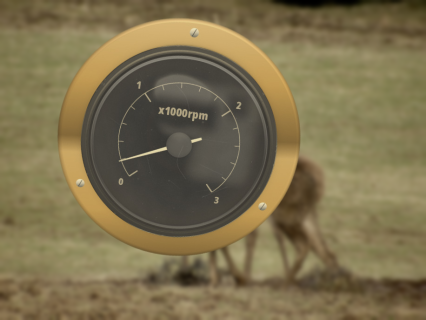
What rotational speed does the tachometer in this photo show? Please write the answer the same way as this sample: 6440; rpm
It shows 200; rpm
